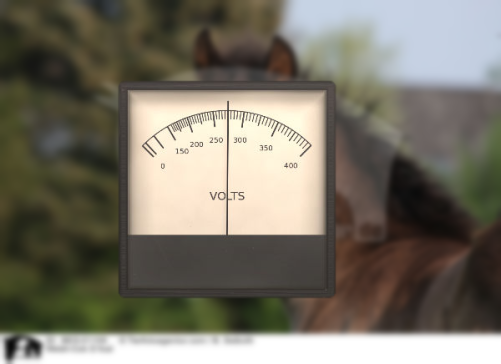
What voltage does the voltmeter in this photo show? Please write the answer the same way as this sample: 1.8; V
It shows 275; V
